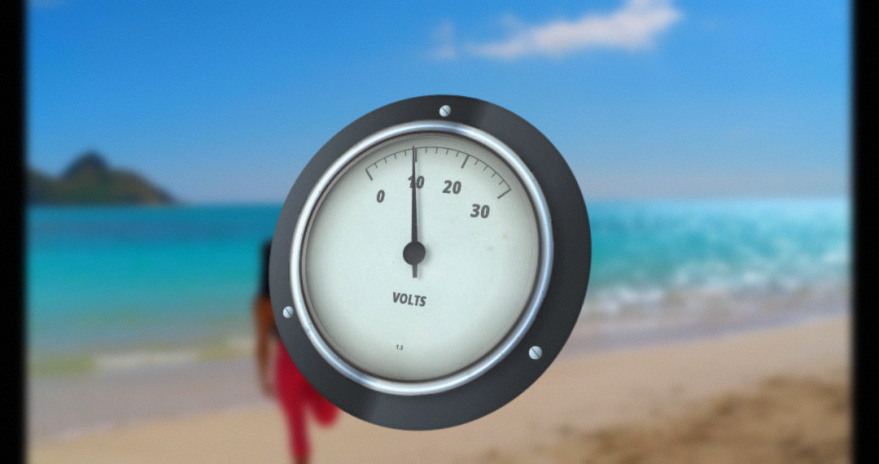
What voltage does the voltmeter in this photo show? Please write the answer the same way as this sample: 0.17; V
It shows 10; V
